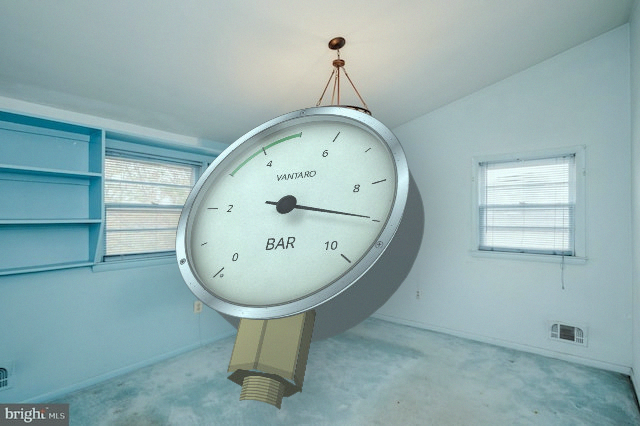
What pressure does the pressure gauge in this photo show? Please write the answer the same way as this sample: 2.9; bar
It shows 9; bar
